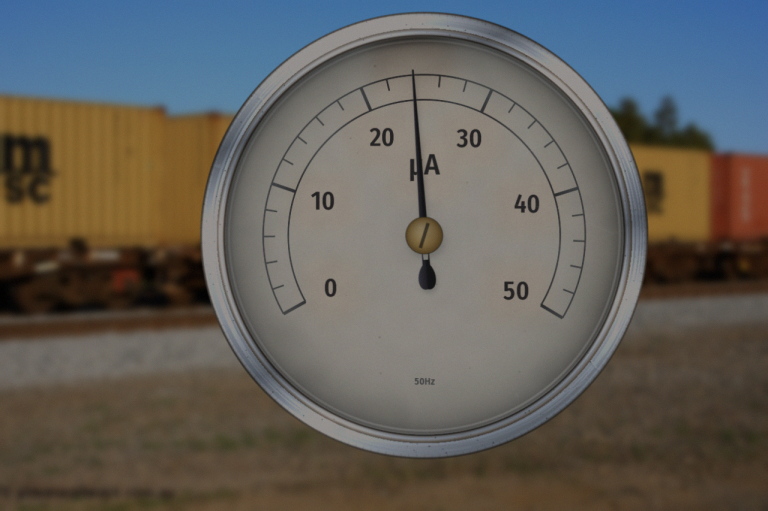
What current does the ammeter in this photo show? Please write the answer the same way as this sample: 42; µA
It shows 24; µA
